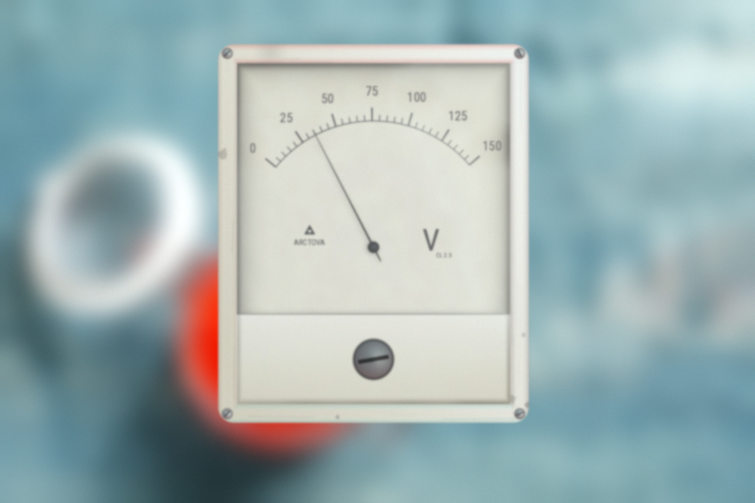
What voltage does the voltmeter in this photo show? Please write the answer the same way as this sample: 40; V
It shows 35; V
